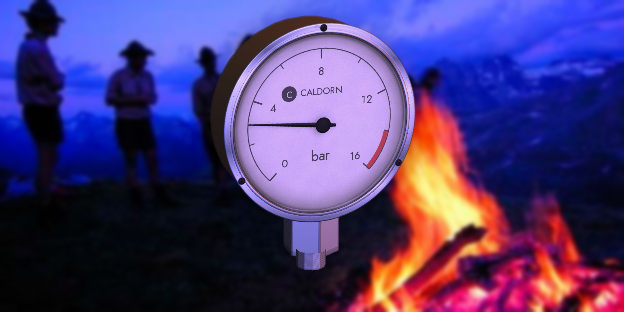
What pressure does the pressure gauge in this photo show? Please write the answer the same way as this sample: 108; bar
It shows 3; bar
